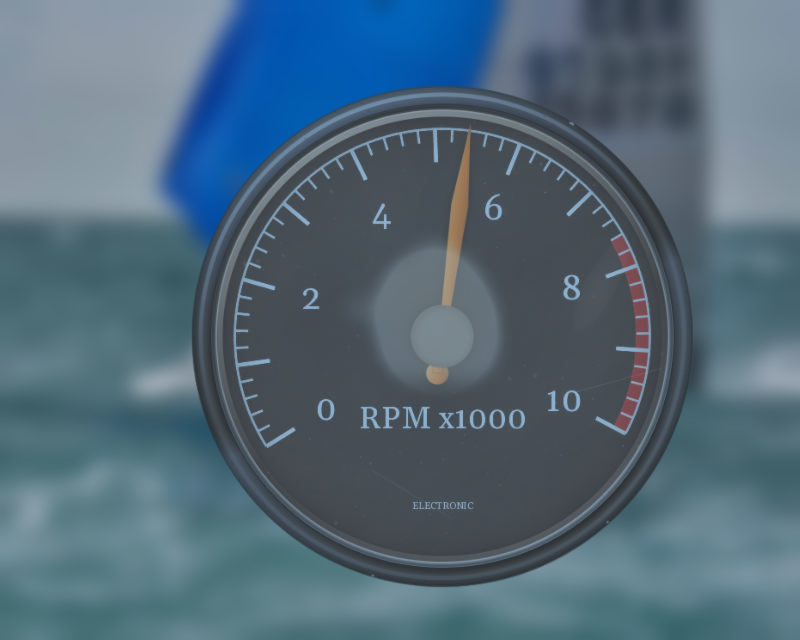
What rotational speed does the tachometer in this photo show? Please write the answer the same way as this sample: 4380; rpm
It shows 5400; rpm
